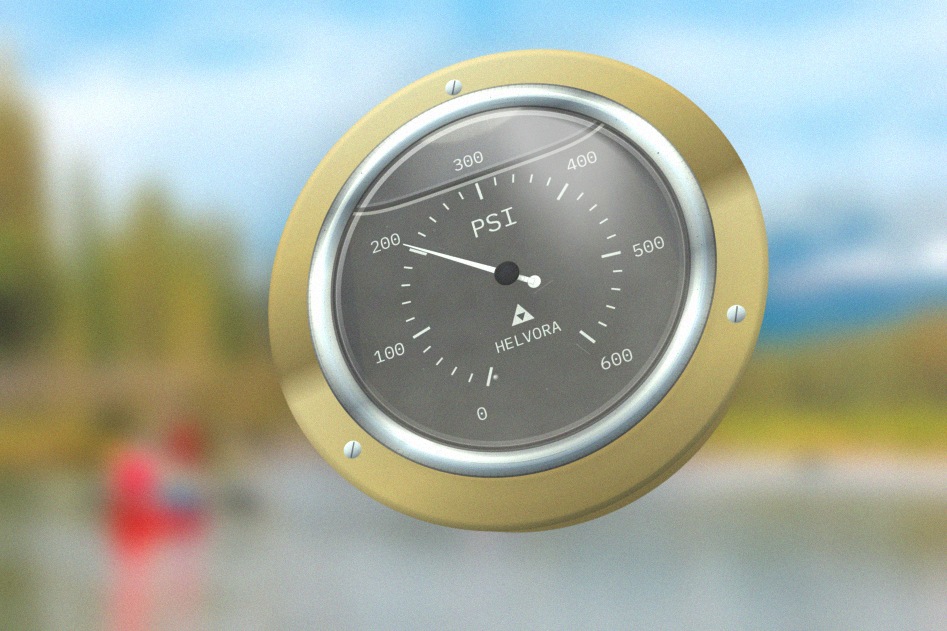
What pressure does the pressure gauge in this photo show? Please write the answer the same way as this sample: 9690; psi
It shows 200; psi
